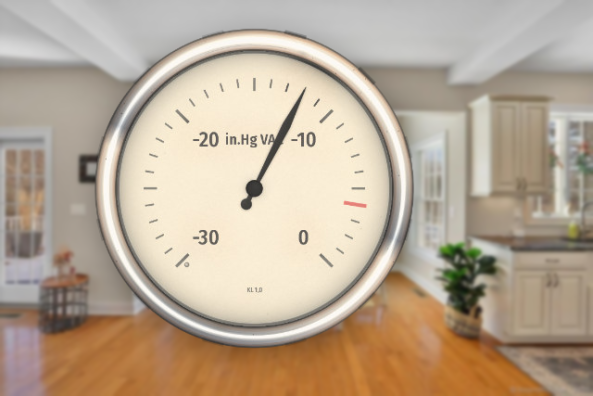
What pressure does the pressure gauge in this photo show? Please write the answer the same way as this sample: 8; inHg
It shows -12; inHg
